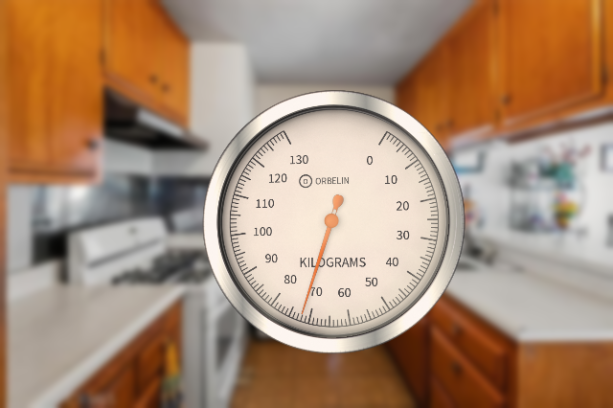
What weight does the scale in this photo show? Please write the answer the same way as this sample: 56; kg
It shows 72; kg
